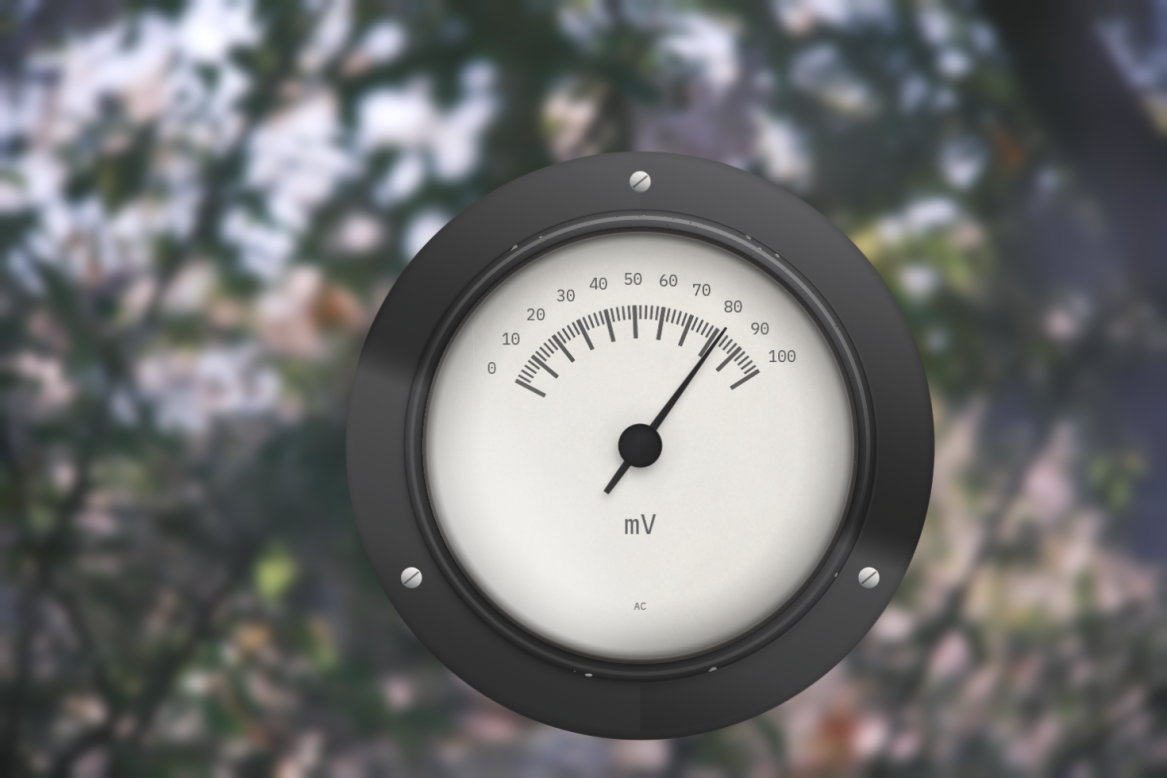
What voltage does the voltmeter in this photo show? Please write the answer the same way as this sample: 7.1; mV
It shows 82; mV
